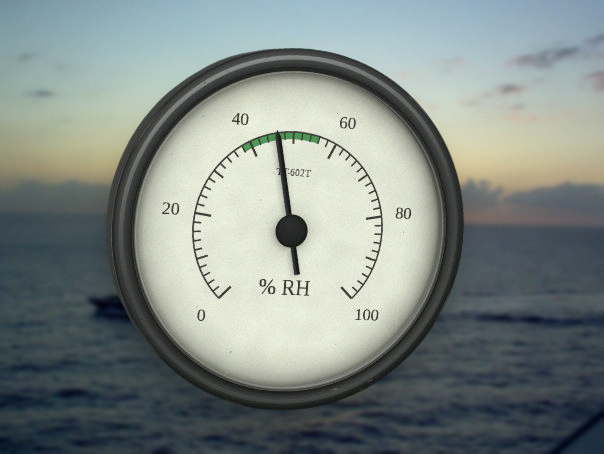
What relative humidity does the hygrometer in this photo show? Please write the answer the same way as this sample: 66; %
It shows 46; %
